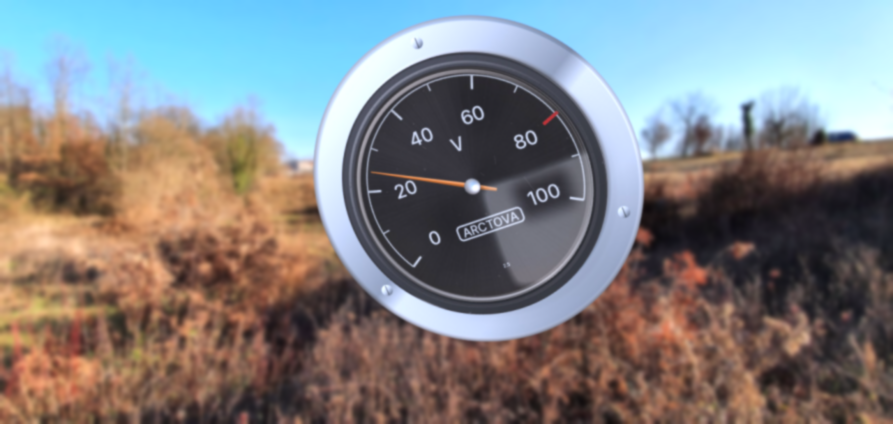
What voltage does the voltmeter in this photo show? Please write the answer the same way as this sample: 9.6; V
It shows 25; V
